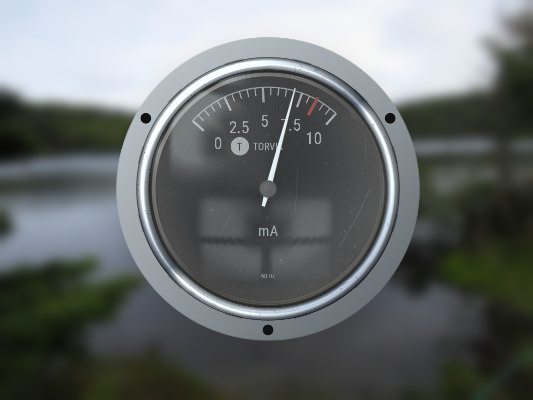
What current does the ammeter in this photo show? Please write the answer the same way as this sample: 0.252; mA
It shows 7; mA
